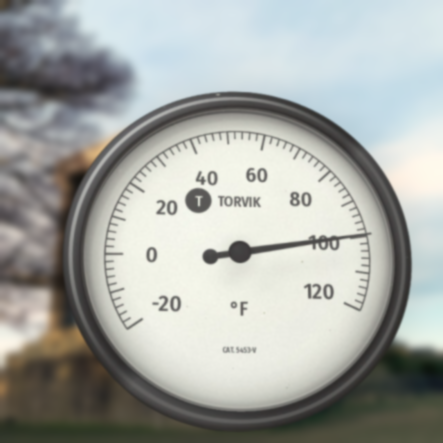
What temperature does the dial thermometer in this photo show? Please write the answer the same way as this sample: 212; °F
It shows 100; °F
